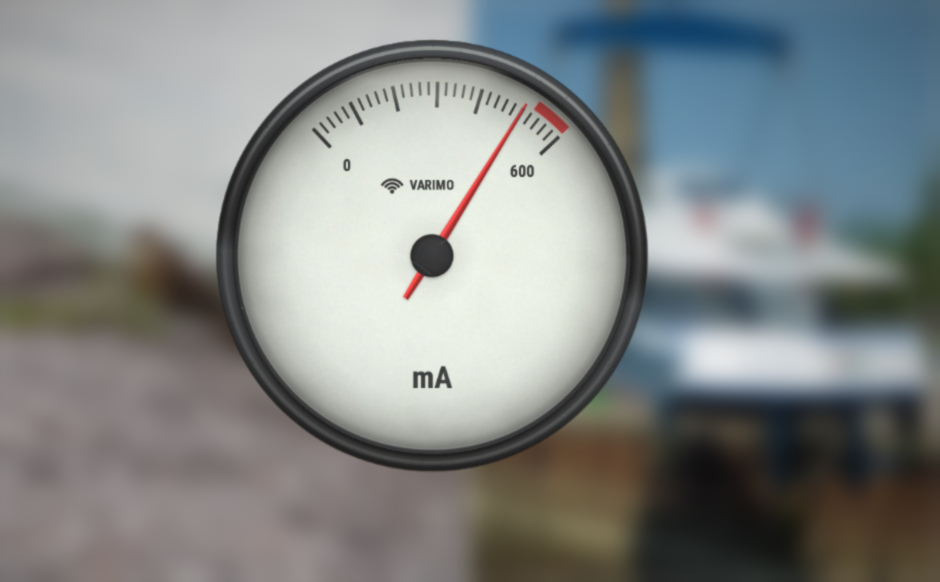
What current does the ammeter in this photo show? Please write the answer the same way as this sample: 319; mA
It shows 500; mA
